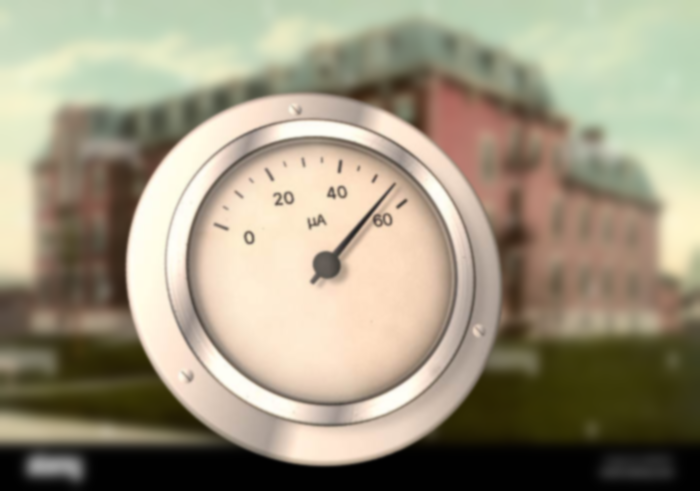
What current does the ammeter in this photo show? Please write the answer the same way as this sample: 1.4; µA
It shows 55; µA
